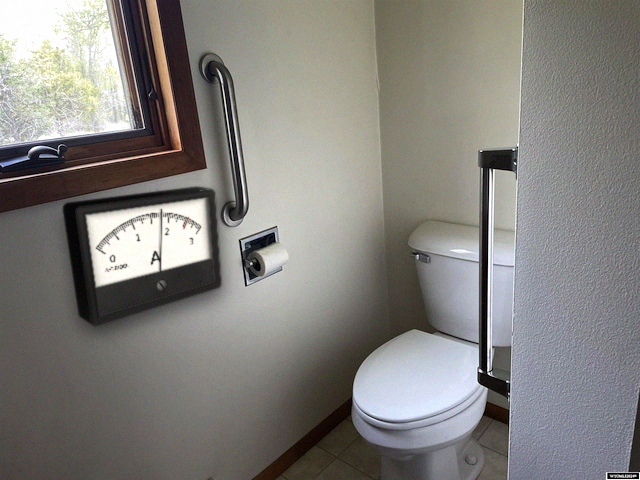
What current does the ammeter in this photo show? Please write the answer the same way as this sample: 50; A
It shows 1.75; A
